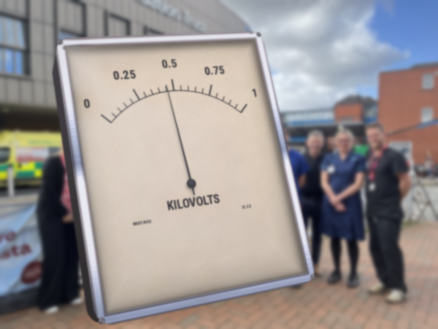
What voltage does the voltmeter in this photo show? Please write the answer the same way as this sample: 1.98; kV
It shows 0.45; kV
